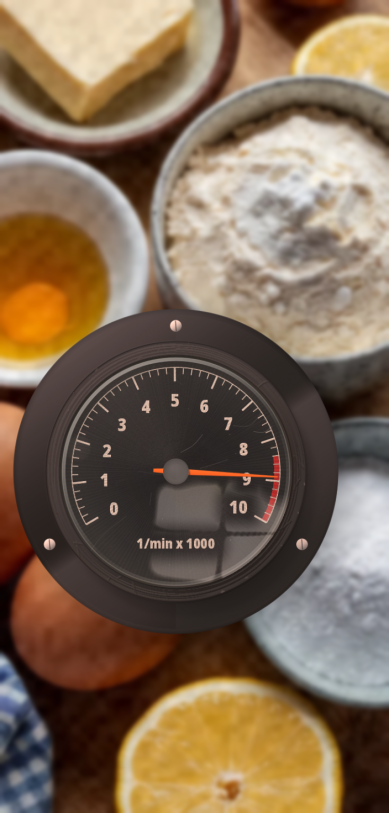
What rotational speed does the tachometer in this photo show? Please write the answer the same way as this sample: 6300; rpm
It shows 8900; rpm
